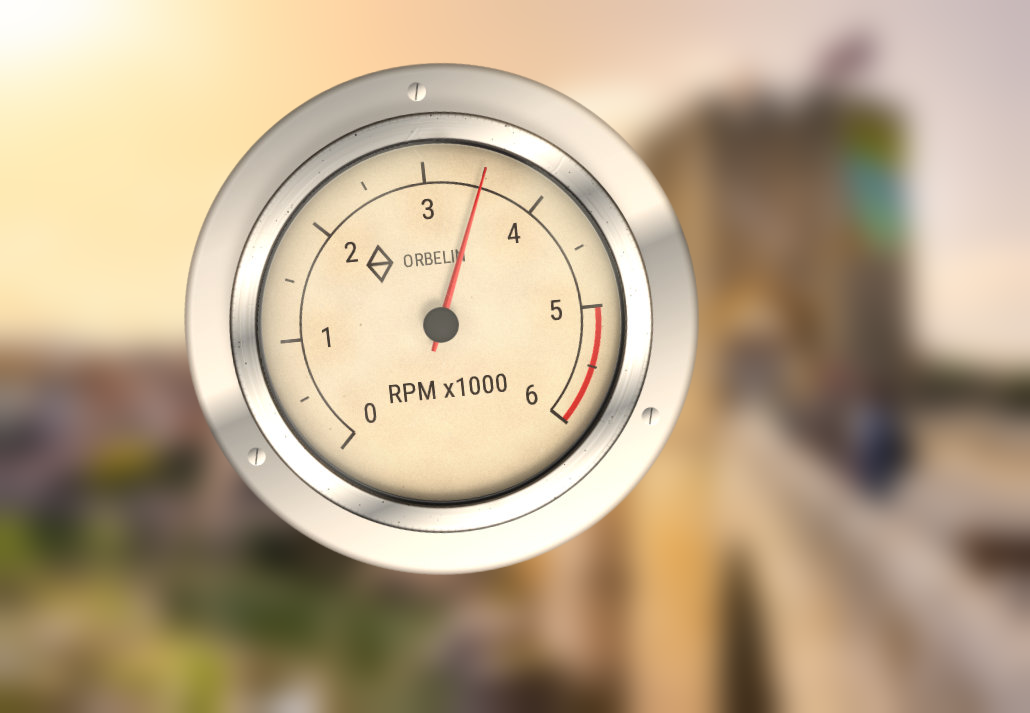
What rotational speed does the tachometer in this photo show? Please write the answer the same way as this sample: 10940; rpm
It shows 3500; rpm
